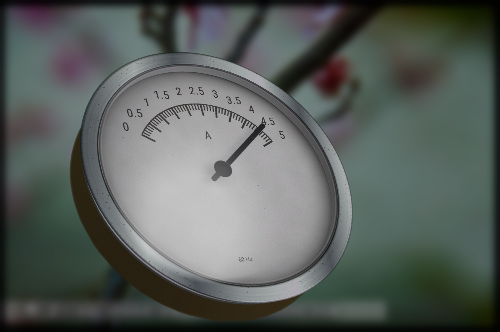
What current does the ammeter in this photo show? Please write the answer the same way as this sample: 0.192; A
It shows 4.5; A
